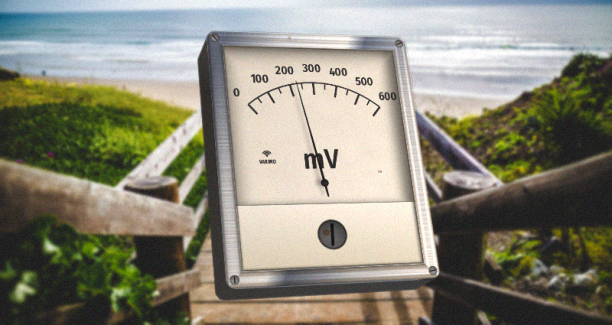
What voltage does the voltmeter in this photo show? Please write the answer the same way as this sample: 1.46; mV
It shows 225; mV
